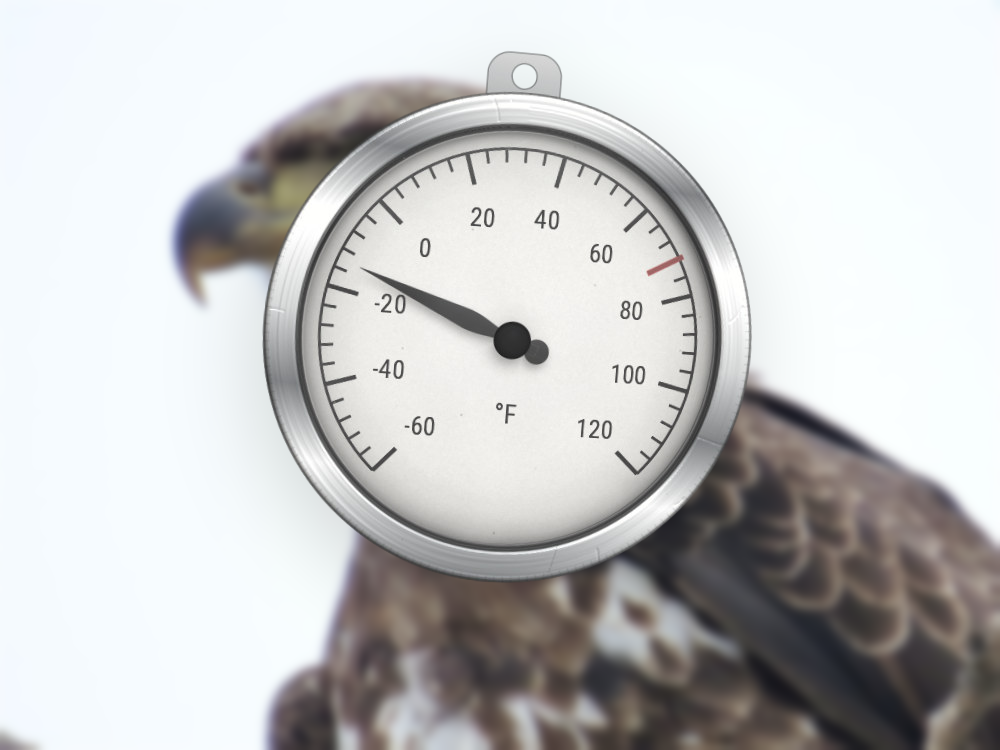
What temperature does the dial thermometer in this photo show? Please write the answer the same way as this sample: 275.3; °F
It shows -14; °F
